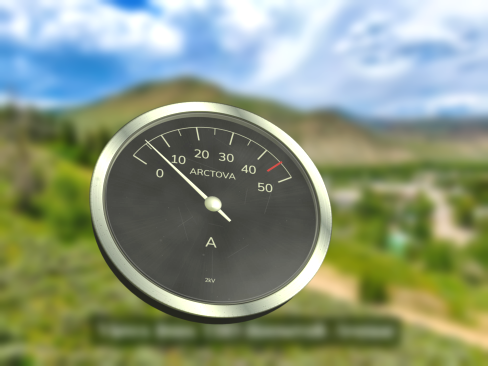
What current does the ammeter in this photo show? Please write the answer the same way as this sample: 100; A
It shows 5; A
